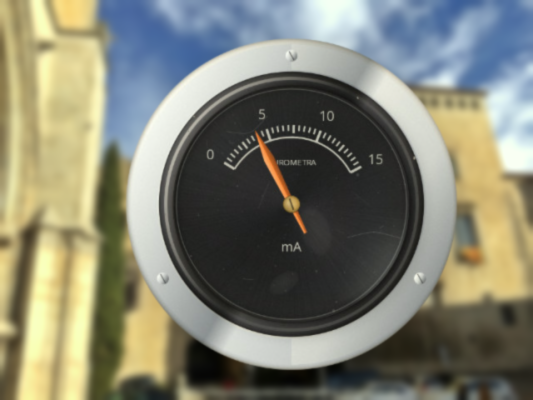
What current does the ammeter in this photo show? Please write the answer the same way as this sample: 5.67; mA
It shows 4; mA
